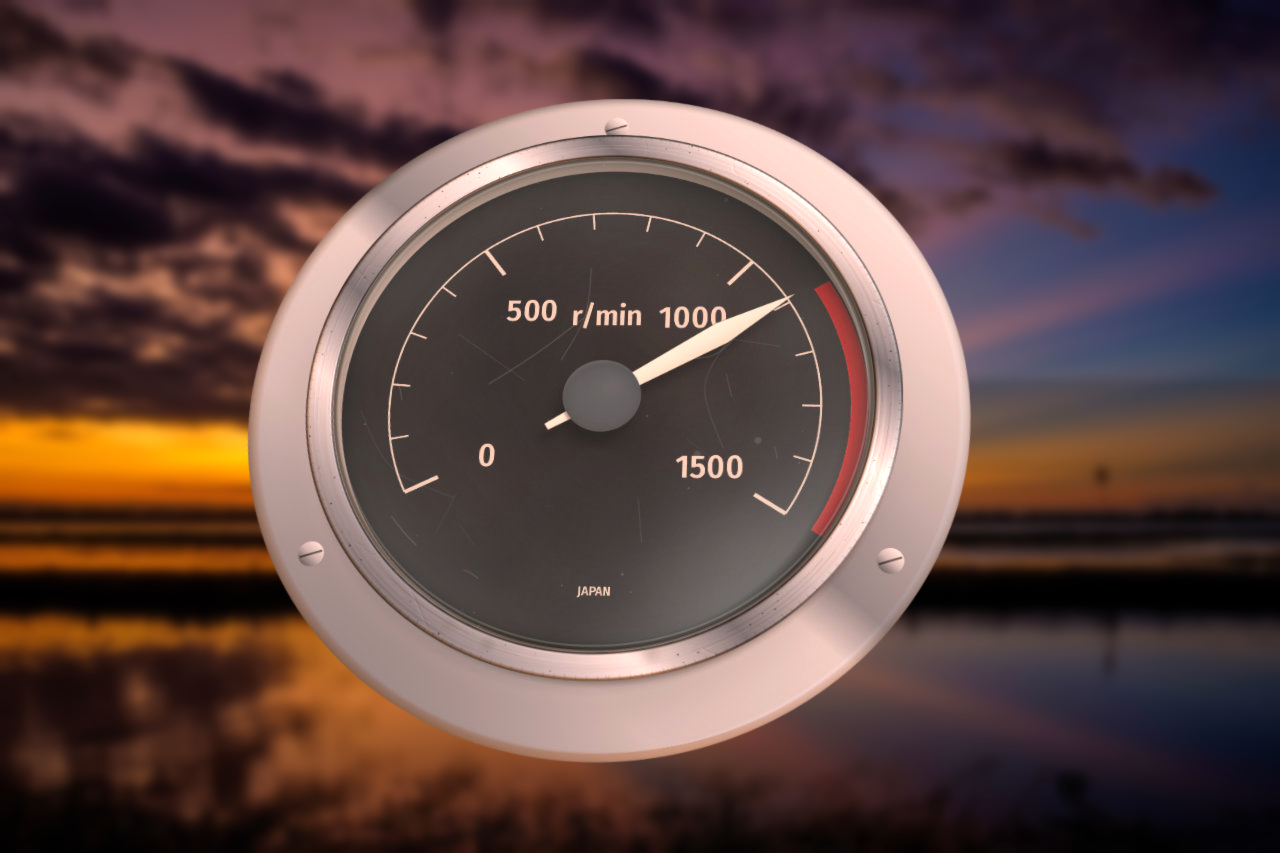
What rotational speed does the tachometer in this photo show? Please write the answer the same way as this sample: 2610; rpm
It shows 1100; rpm
